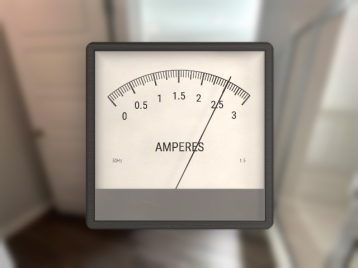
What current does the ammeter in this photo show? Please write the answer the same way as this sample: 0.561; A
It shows 2.5; A
